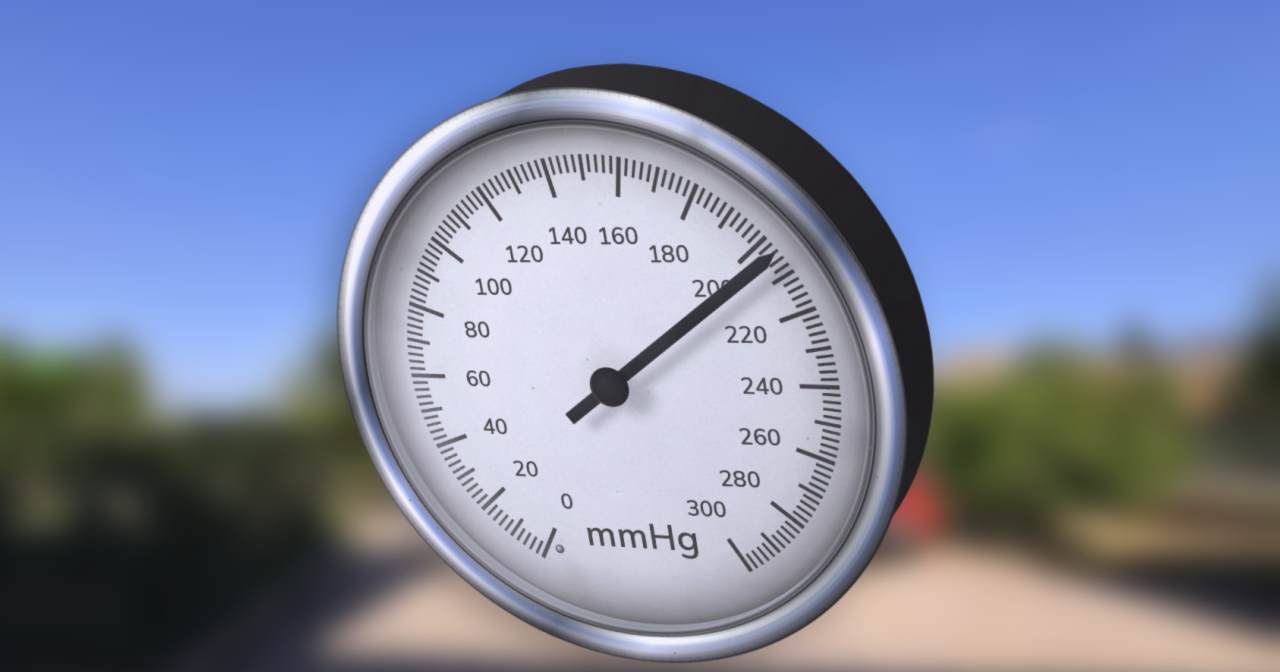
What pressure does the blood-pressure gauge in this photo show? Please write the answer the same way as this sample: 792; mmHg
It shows 204; mmHg
